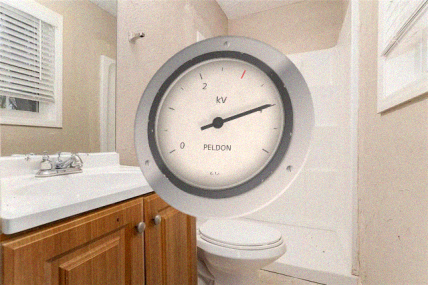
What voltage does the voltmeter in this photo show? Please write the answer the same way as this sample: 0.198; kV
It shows 4; kV
